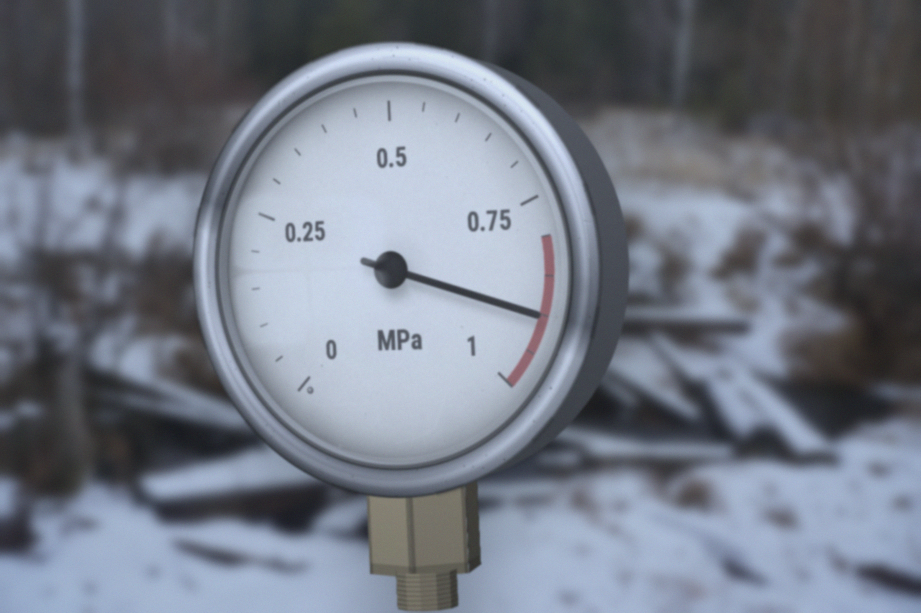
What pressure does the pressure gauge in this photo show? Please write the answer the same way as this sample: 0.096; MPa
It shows 0.9; MPa
